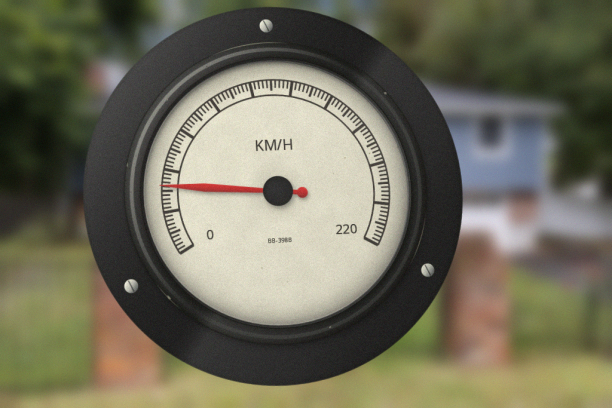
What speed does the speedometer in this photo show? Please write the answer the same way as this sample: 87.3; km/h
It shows 32; km/h
